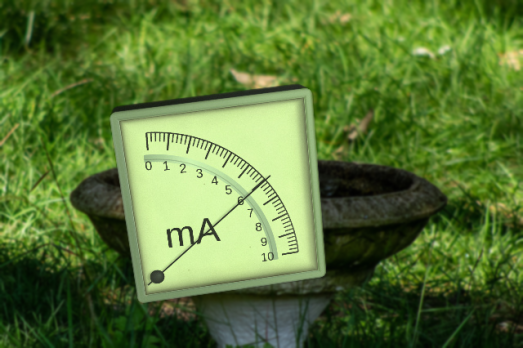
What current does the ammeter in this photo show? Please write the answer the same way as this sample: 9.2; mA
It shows 6; mA
